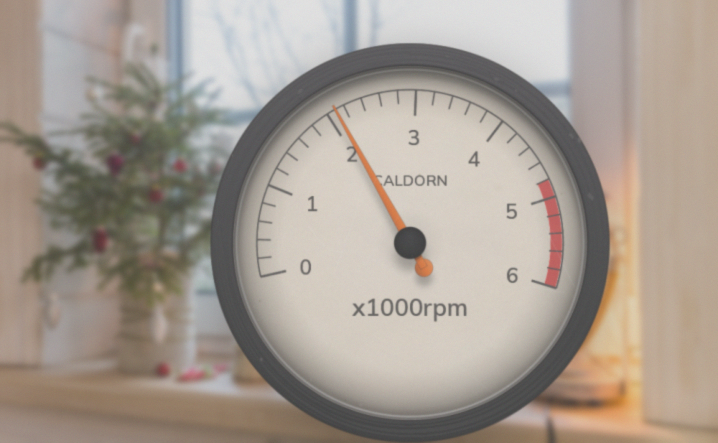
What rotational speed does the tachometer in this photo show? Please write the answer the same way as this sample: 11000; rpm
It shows 2100; rpm
